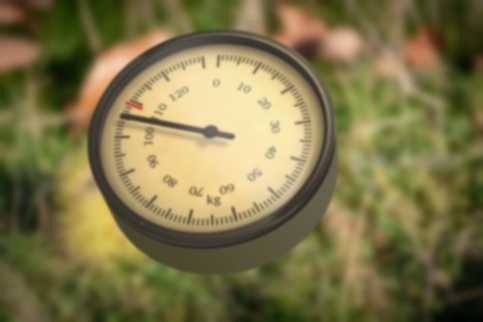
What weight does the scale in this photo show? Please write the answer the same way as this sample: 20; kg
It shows 105; kg
